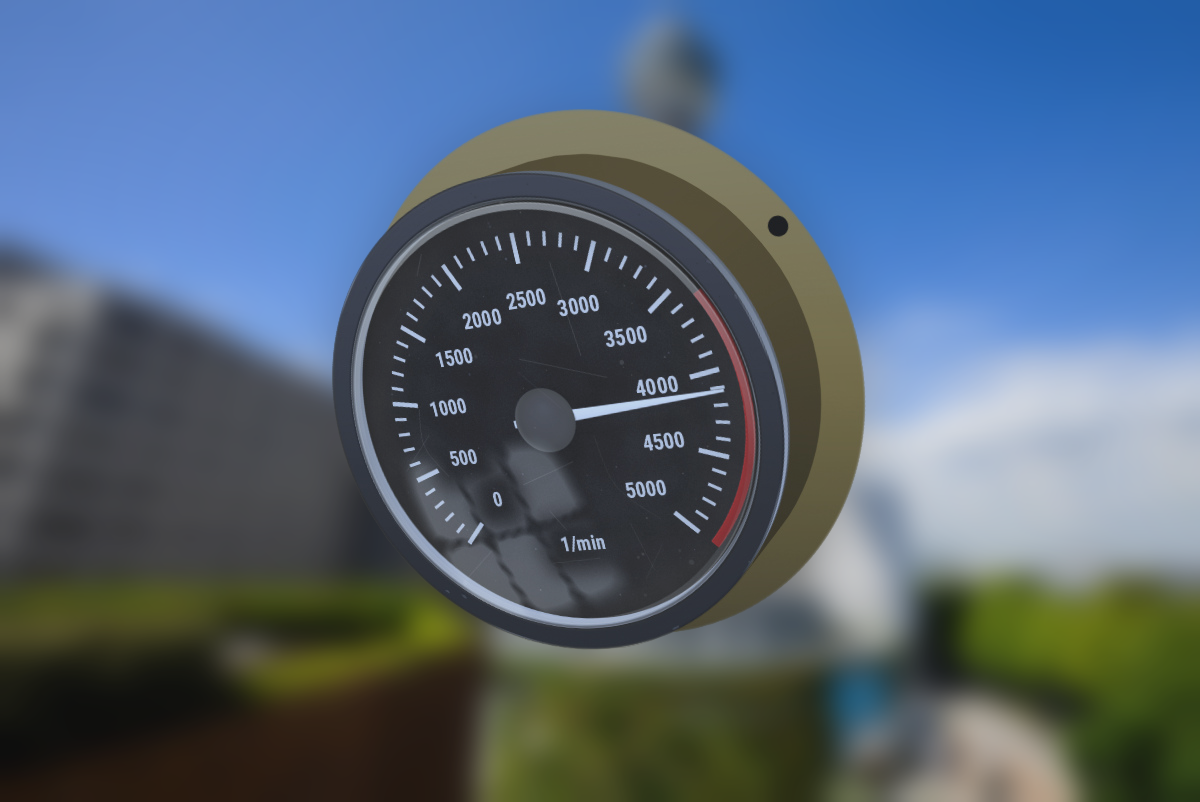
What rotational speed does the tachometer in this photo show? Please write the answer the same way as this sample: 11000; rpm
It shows 4100; rpm
